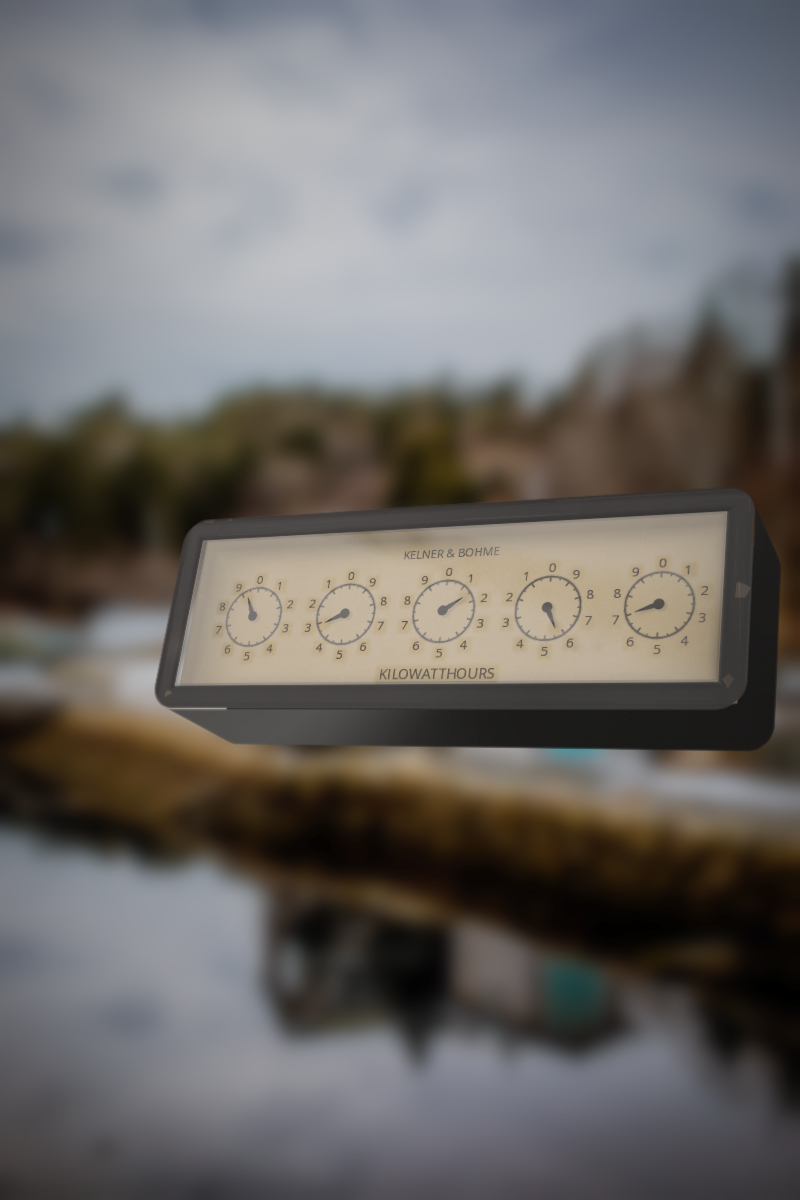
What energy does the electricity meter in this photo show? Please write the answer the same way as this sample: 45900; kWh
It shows 93157; kWh
